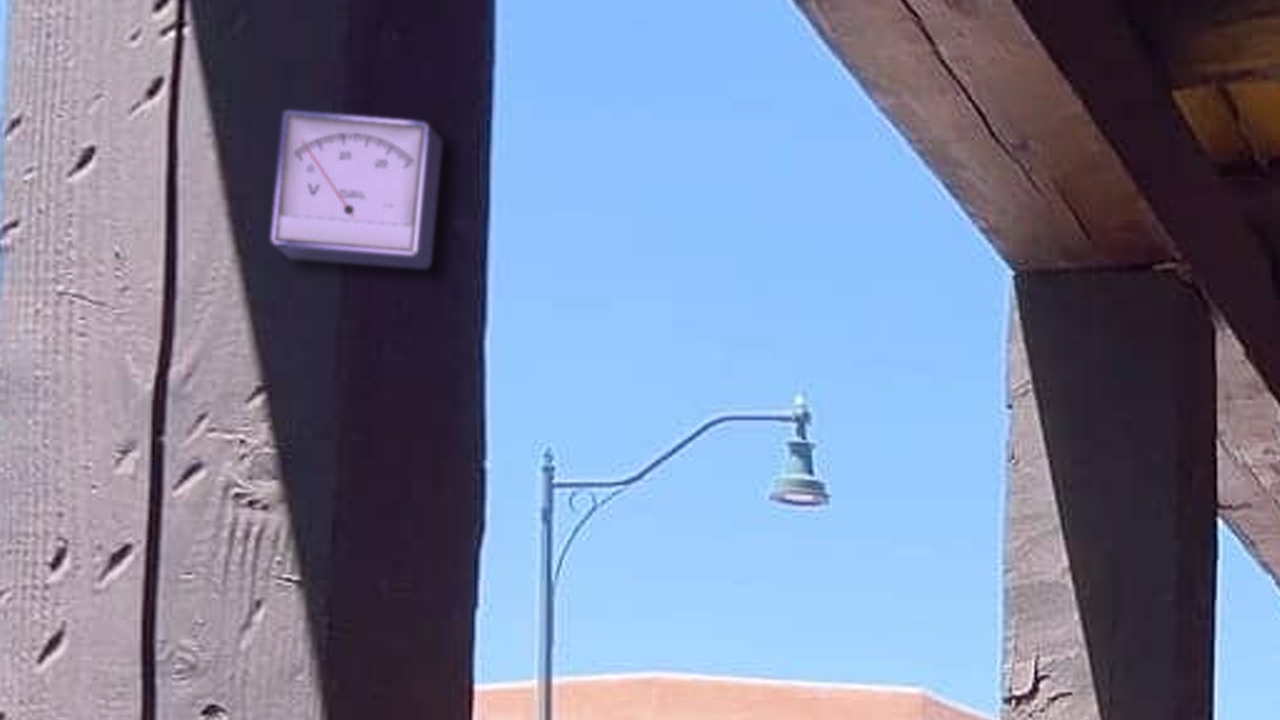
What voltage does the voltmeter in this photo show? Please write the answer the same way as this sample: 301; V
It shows 2.5; V
